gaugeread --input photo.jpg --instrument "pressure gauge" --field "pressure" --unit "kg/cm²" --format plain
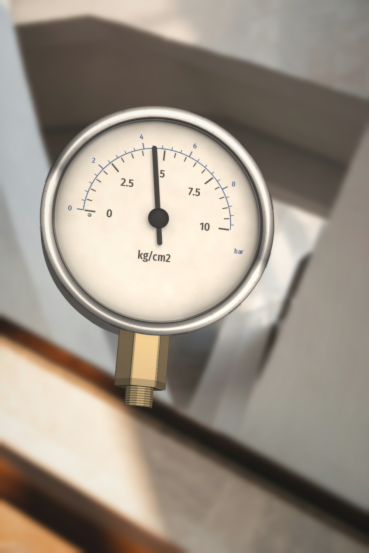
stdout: 4.5 kg/cm²
